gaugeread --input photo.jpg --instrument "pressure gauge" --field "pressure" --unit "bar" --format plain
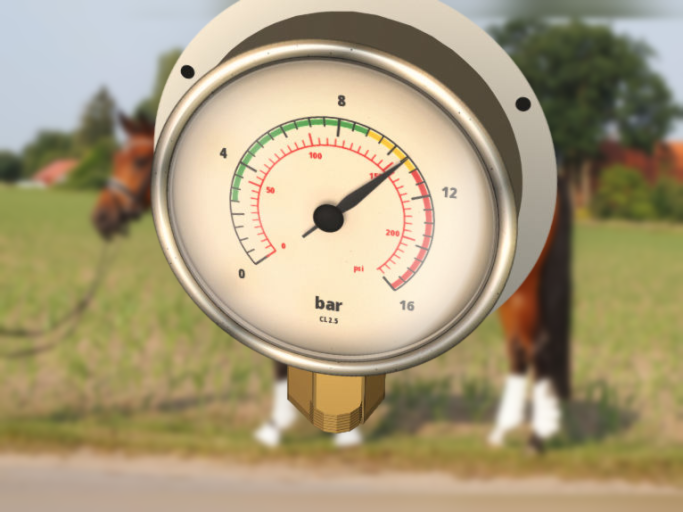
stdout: 10.5 bar
